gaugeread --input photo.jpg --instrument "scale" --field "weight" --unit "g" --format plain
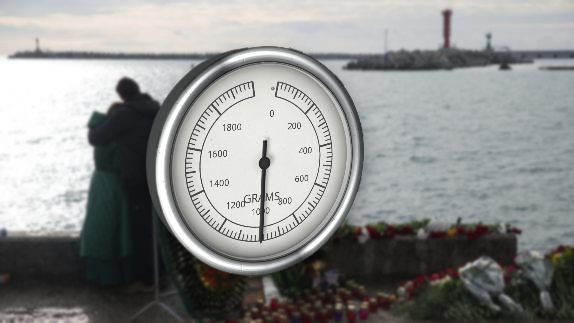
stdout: 1000 g
